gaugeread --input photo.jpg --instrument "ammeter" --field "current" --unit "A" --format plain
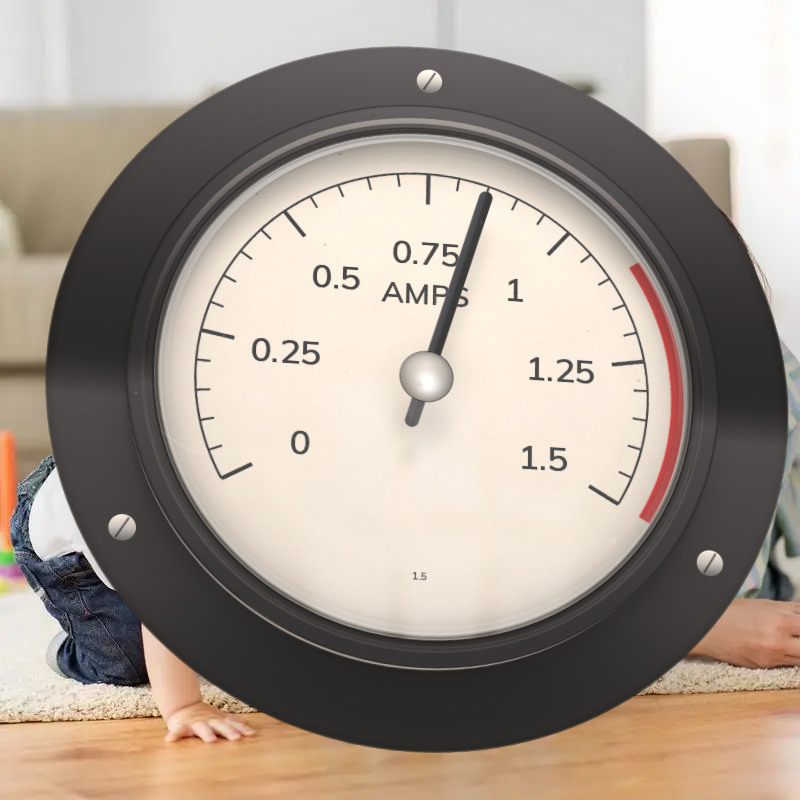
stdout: 0.85 A
